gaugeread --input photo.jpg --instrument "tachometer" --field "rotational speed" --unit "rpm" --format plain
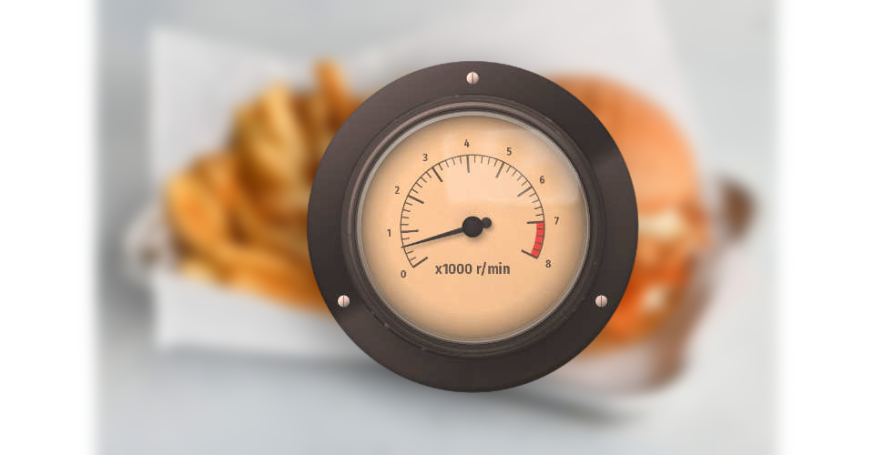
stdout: 600 rpm
